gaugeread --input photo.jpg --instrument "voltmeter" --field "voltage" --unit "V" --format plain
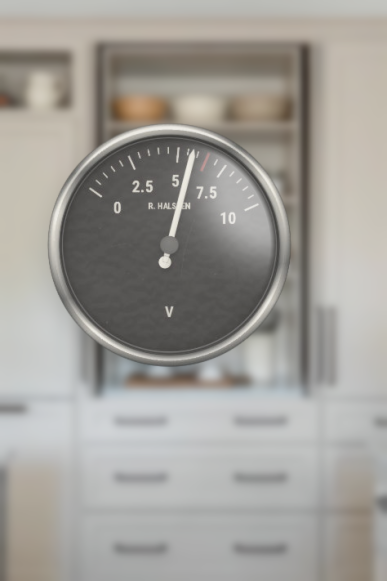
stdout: 5.75 V
